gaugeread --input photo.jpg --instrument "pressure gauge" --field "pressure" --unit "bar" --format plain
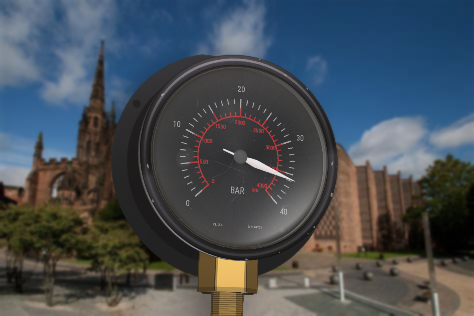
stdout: 36 bar
